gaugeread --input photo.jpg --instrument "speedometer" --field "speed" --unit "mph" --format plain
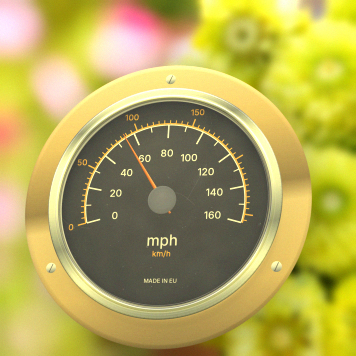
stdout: 55 mph
